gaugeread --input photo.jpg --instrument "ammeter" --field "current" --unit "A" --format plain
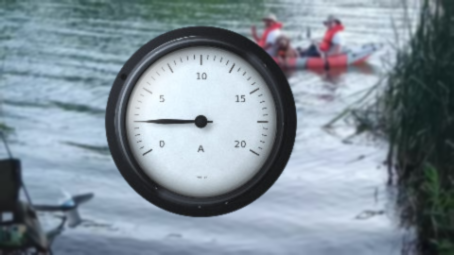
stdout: 2.5 A
